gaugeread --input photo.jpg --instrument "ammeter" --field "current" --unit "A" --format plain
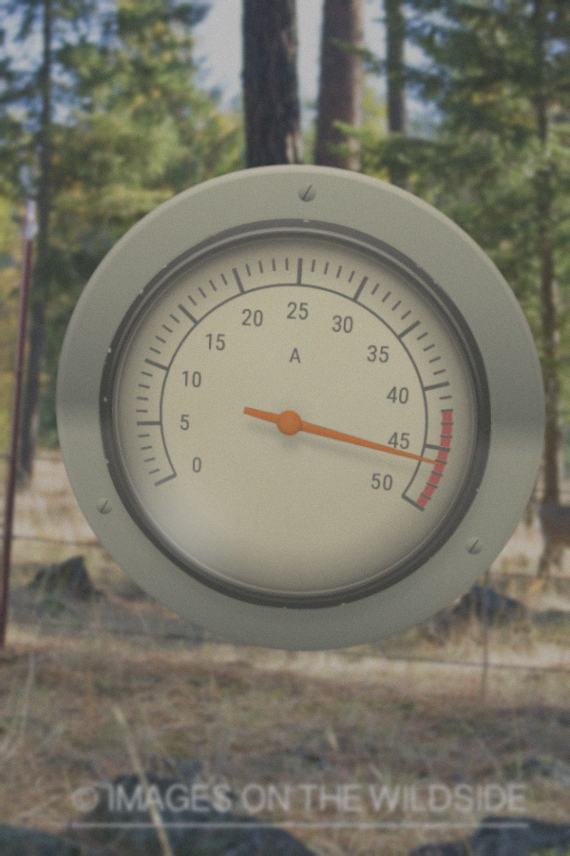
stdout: 46 A
